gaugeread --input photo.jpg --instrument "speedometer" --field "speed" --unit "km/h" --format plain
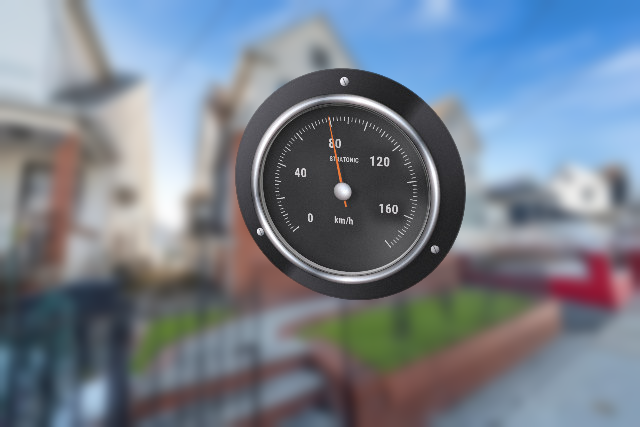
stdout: 80 km/h
